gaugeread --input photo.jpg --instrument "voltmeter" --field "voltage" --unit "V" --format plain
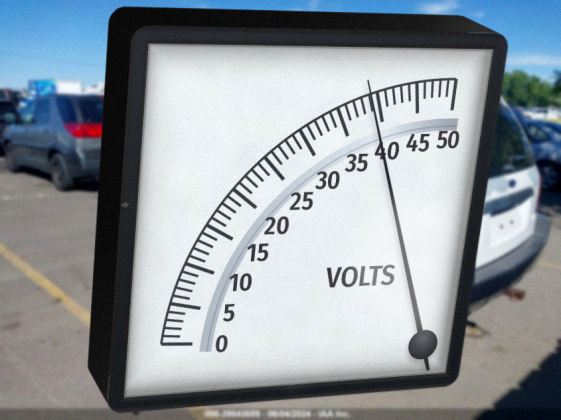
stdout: 39 V
